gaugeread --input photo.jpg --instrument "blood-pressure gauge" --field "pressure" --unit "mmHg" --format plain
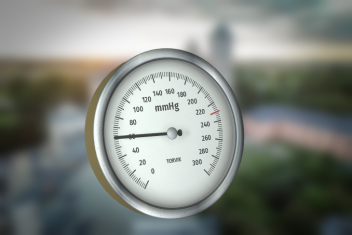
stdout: 60 mmHg
